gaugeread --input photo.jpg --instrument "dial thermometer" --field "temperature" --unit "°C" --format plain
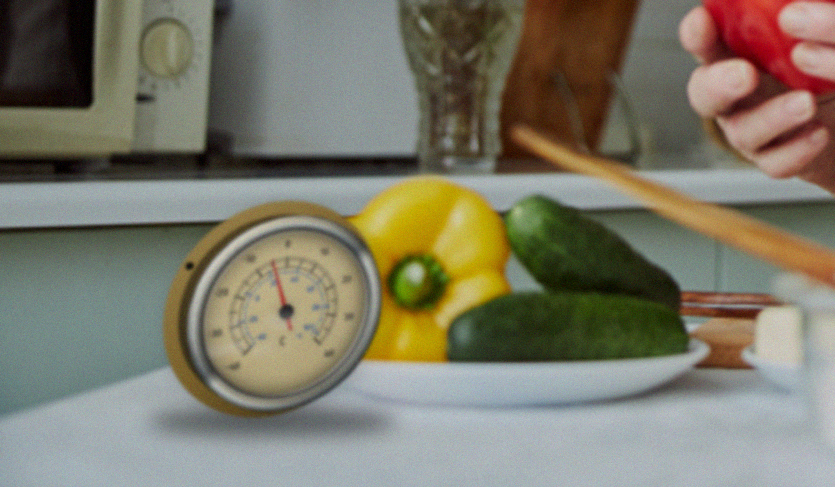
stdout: -5 °C
